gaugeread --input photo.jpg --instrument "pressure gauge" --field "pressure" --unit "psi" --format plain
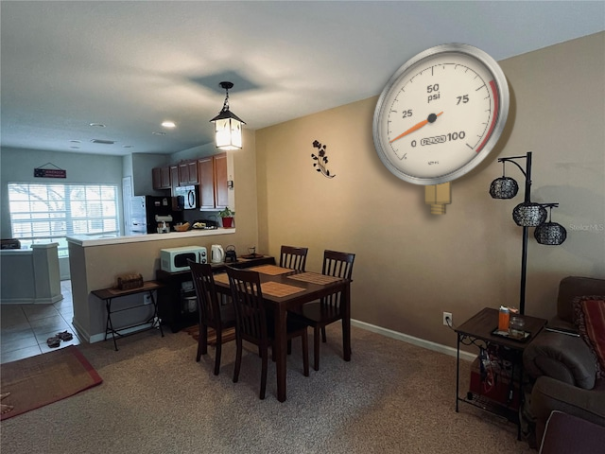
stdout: 10 psi
